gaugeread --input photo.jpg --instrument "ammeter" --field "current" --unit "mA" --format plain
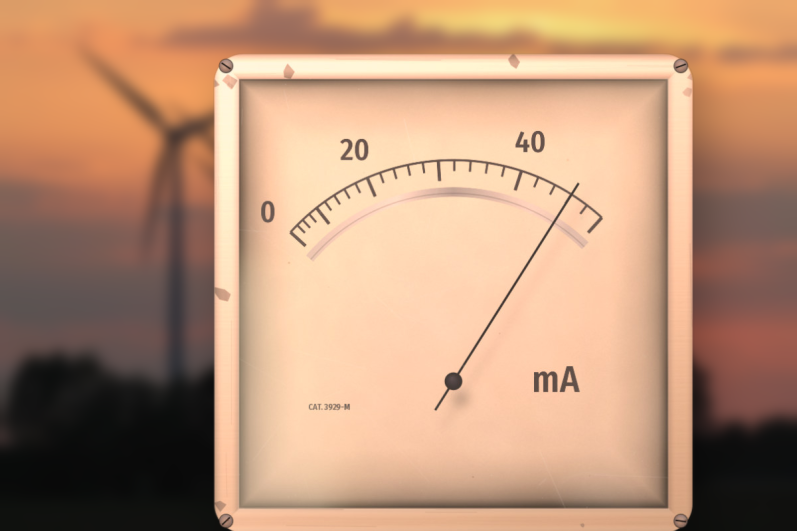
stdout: 46 mA
